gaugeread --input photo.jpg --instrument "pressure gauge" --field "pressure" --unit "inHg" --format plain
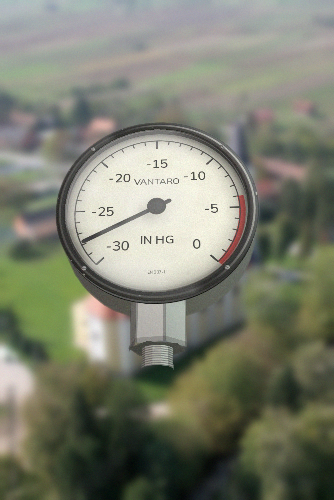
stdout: -28 inHg
